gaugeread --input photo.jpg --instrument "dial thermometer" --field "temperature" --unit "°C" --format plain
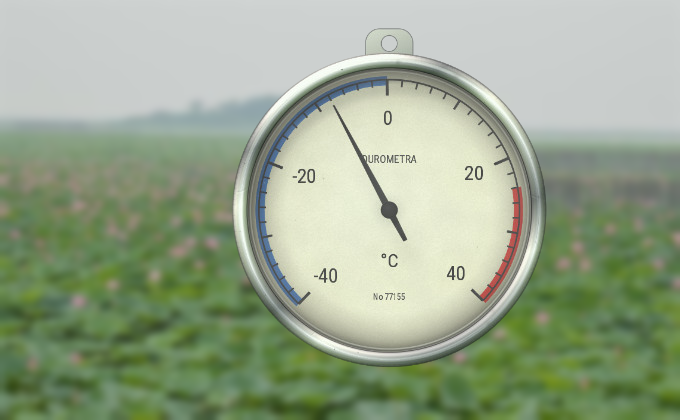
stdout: -8 °C
